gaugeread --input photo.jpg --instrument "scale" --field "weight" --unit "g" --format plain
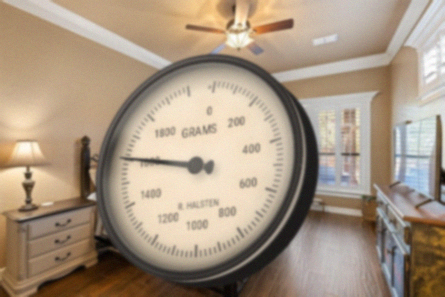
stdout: 1600 g
